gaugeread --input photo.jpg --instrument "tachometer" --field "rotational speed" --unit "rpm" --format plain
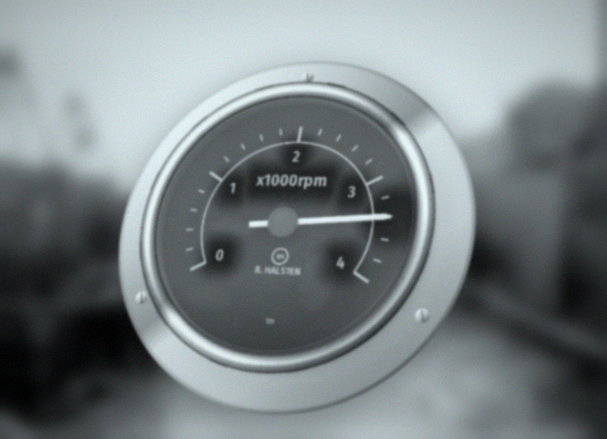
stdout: 3400 rpm
